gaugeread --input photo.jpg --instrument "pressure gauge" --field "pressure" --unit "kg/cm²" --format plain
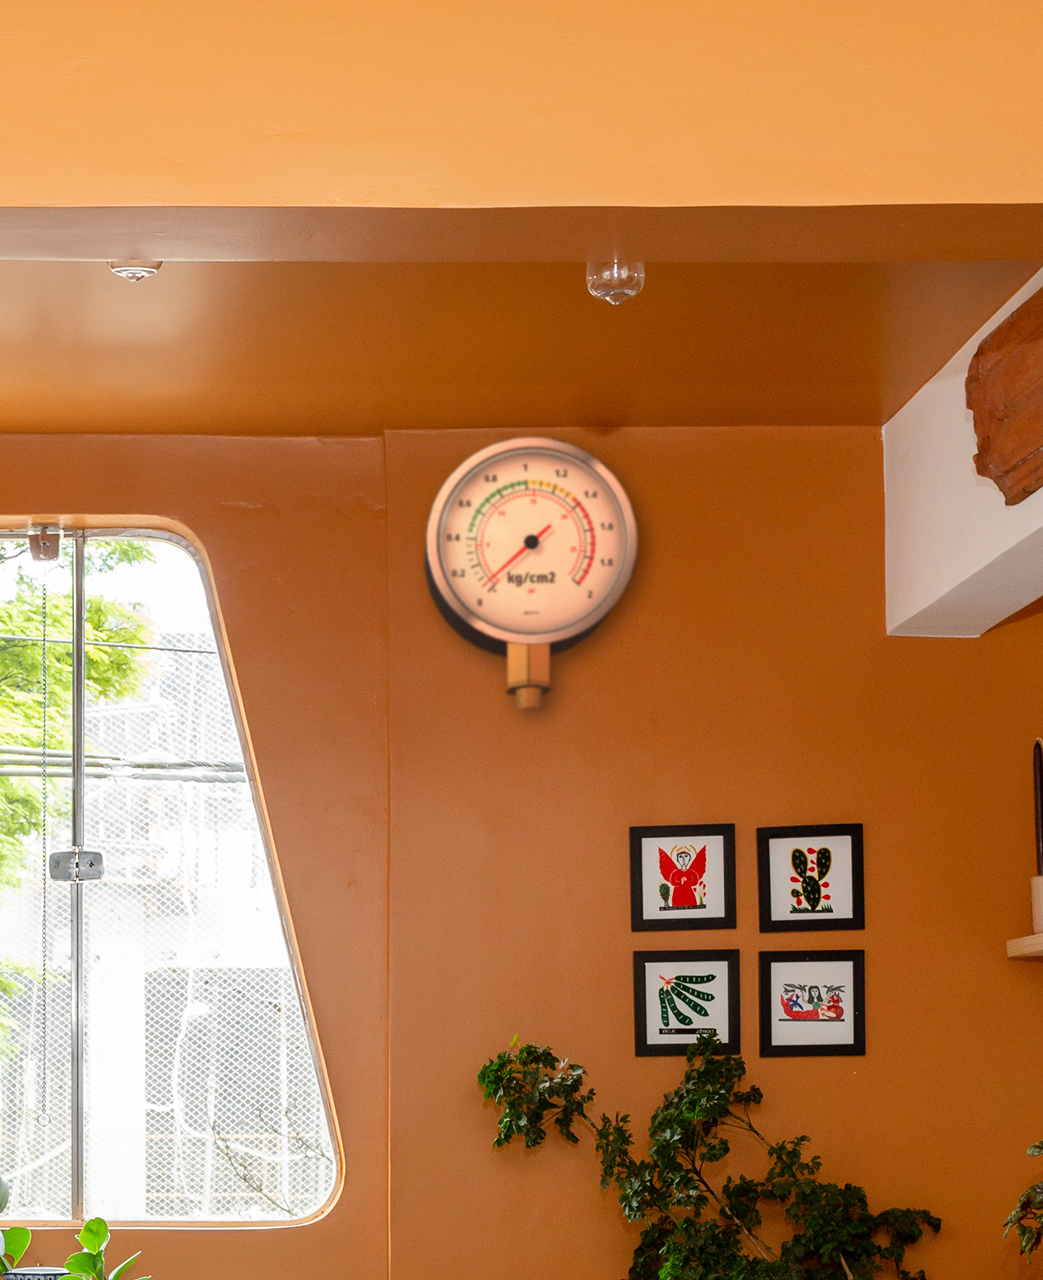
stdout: 0.05 kg/cm²
